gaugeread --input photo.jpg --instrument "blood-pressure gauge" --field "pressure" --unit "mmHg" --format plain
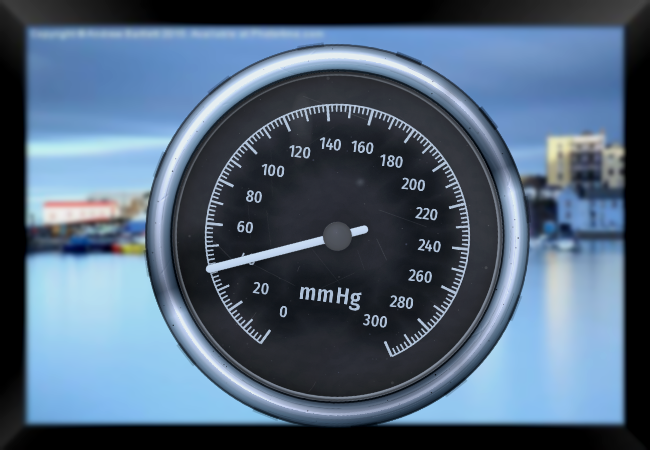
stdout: 40 mmHg
